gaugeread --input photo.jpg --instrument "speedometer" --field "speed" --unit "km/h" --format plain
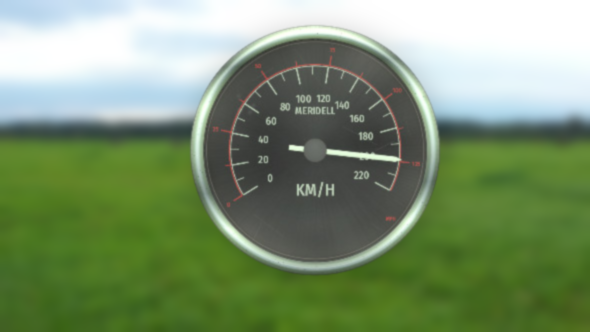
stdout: 200 km/h
